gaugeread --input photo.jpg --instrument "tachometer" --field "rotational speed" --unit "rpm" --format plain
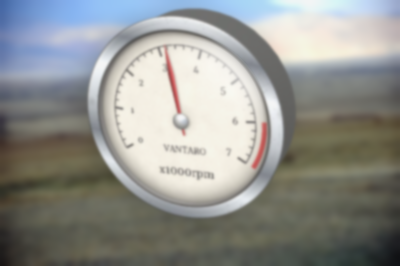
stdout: 3200 rpm
